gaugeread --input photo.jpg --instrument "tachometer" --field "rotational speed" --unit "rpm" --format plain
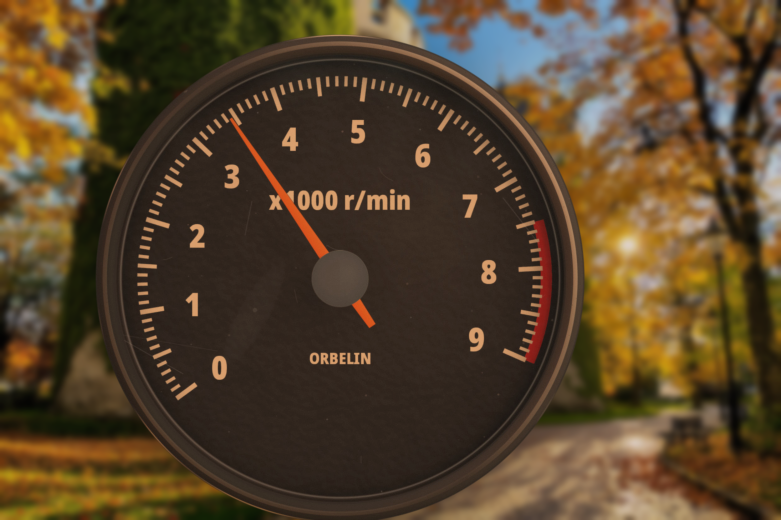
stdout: 3450 rpm
